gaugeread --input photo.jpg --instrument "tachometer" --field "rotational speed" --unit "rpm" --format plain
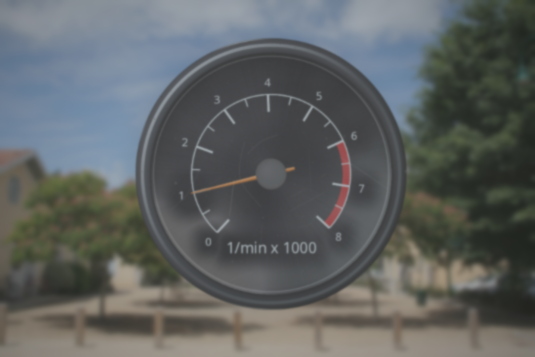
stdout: 1000 rpm
